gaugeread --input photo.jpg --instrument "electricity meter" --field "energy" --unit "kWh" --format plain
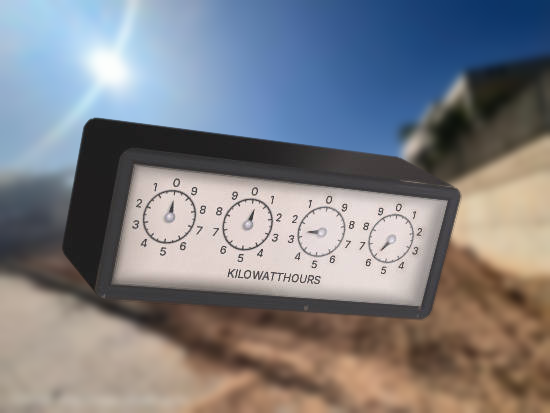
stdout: 26 kWh
